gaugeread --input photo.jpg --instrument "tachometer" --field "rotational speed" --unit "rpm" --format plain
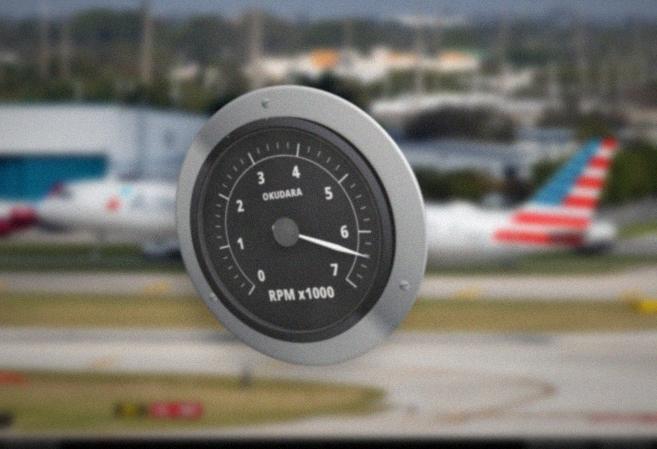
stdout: 6400 rpm
